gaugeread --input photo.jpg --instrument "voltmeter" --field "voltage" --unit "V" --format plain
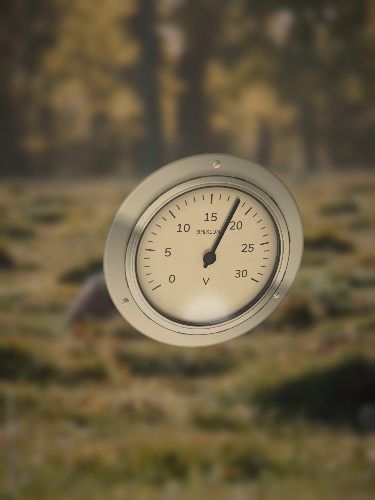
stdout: 18 V
